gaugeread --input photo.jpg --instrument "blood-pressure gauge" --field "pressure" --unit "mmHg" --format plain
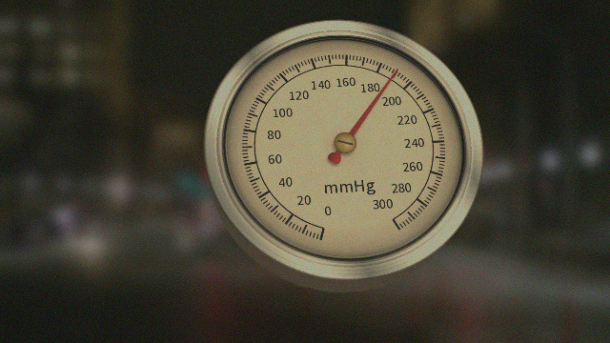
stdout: 190 mmHg
